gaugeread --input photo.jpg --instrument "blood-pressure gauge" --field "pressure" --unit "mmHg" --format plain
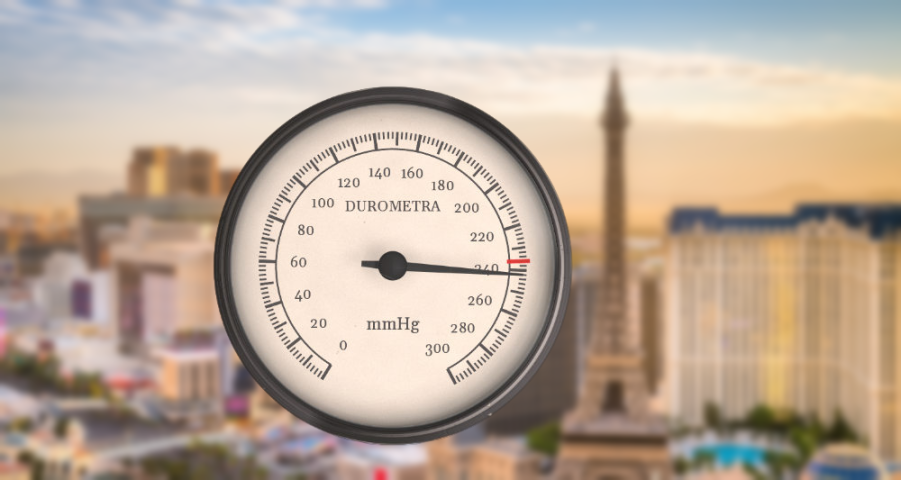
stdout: 242 mmHg
